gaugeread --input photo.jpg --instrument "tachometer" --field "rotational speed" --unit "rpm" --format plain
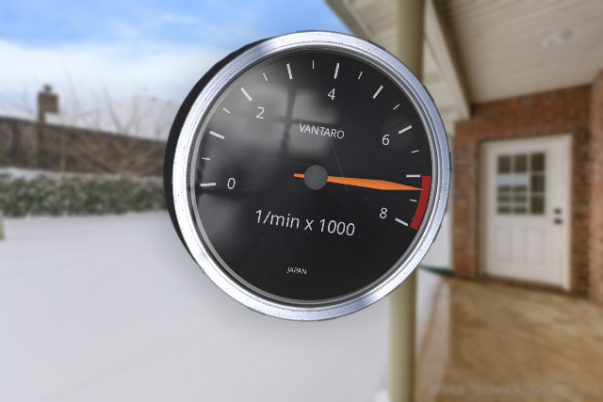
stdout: 7250 rpm
